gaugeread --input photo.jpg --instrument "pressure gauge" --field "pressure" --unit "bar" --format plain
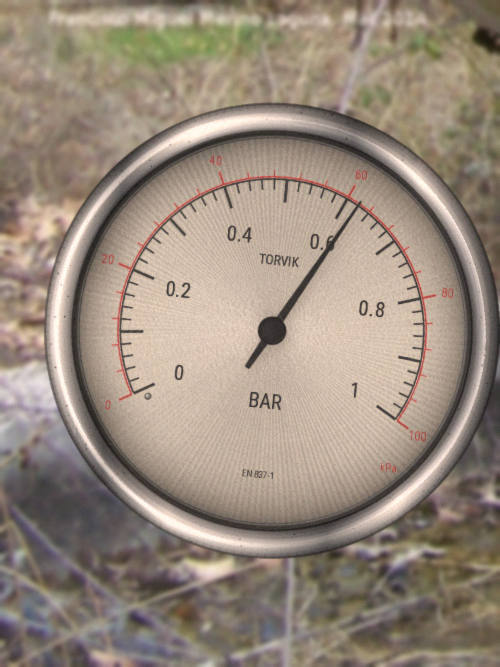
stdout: 0.62 bar
